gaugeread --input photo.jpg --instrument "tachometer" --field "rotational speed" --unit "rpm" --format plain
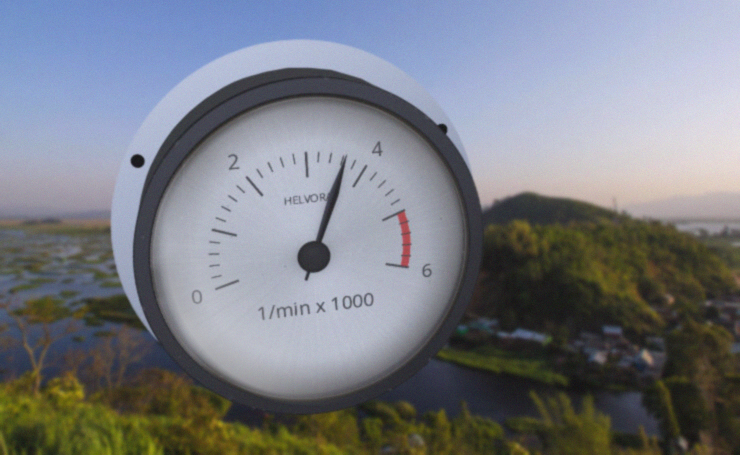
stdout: 3600 rpm
